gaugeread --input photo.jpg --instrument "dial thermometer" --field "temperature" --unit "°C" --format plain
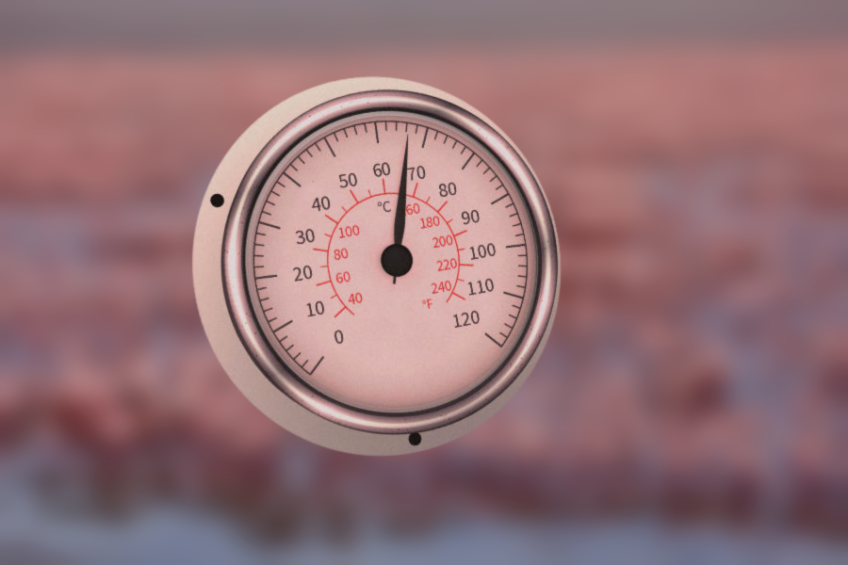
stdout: 66 °C
